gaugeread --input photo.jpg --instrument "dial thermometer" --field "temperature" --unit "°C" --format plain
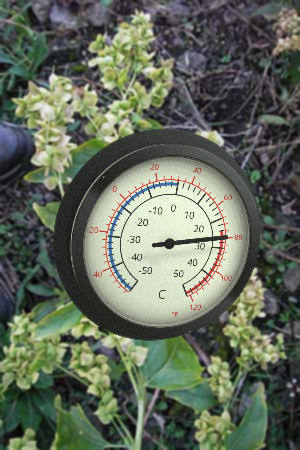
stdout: 26 °C
